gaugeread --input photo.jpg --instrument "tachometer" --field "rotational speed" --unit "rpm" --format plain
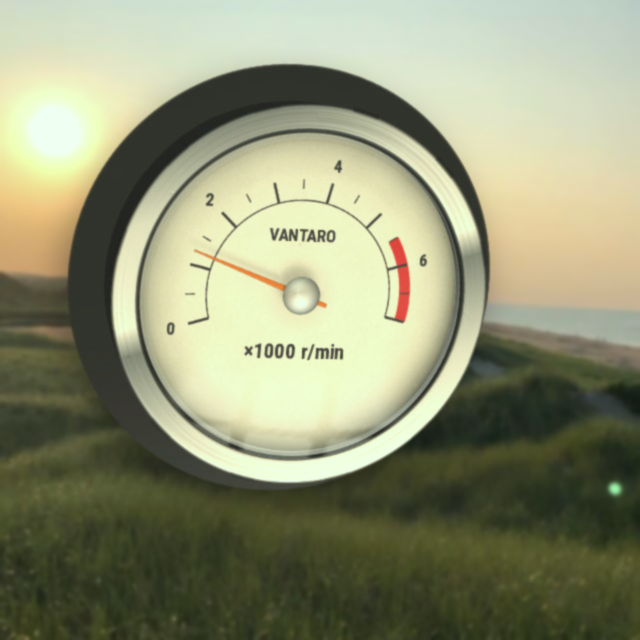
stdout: 1250 rpm
